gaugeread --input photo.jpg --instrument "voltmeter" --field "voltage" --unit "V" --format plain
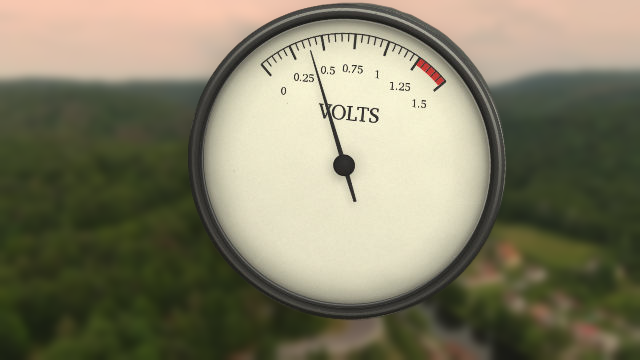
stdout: 0.4 V
